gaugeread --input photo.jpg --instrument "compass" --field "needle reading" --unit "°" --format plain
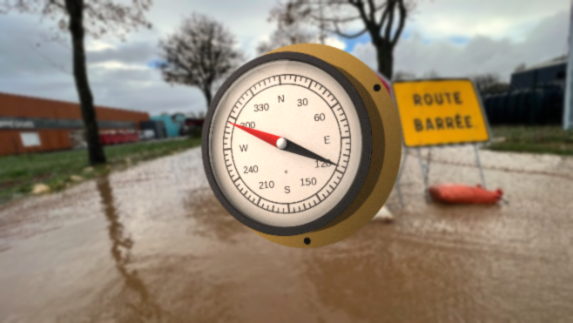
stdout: 295 °
